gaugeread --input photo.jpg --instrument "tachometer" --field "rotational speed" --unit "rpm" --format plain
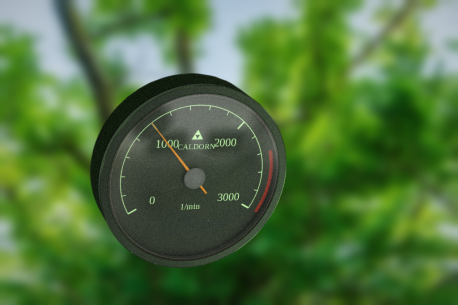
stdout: 1000 rpm
